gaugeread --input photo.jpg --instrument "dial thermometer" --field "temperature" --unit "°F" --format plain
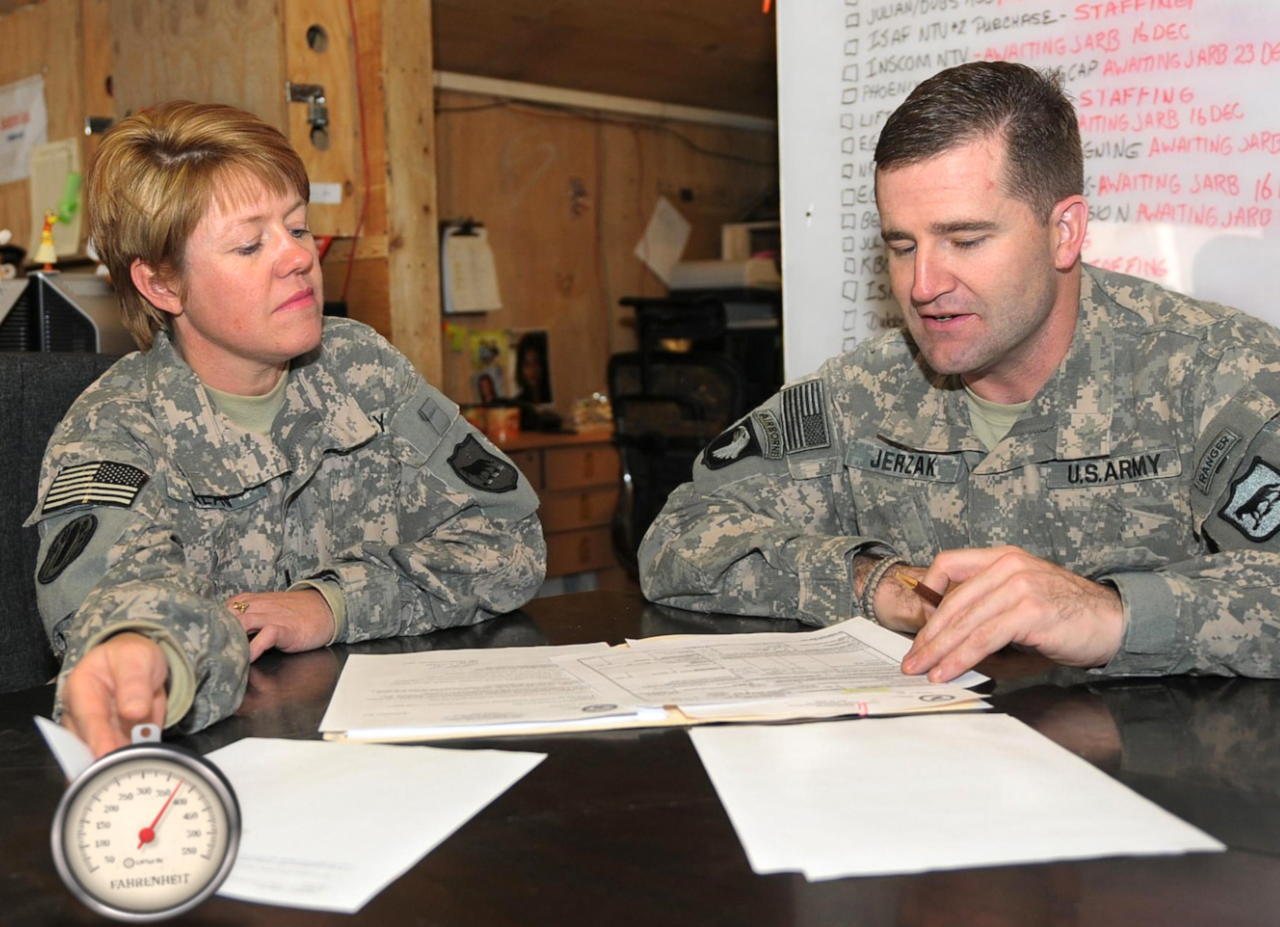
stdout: 375 °F
